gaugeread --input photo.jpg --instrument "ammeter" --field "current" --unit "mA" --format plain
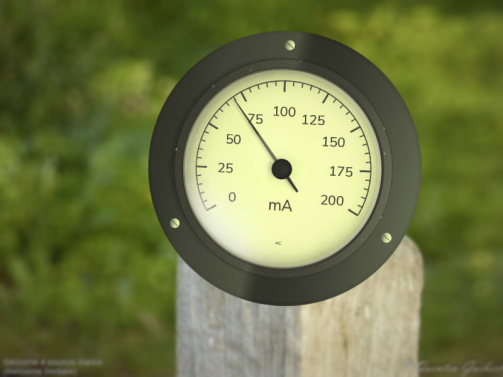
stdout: 70 mA
